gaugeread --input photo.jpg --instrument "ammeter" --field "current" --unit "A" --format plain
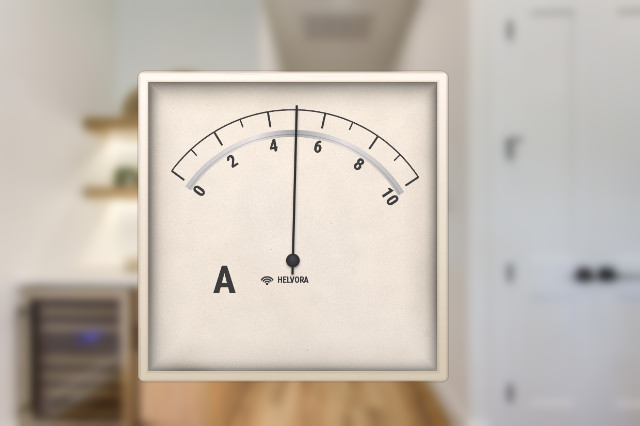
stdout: 5 A
